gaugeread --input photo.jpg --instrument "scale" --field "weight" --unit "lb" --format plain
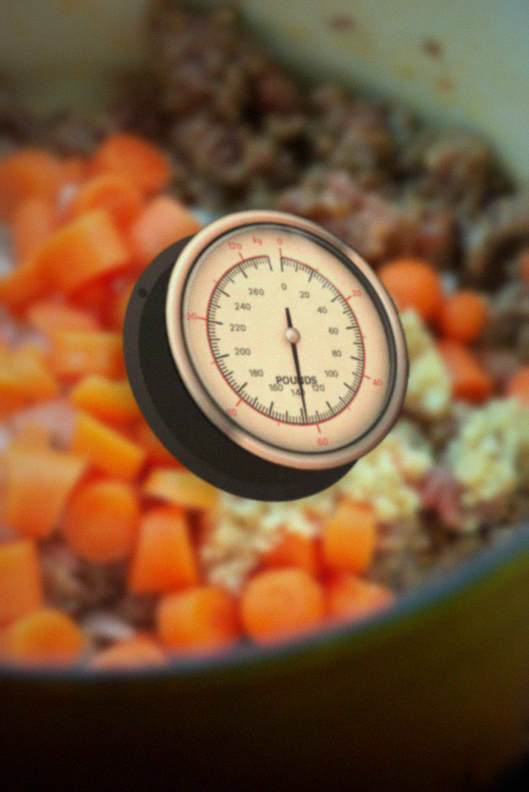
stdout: 140 lb
